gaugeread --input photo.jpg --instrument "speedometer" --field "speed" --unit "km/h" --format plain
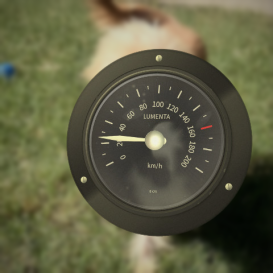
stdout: 25 km/h
